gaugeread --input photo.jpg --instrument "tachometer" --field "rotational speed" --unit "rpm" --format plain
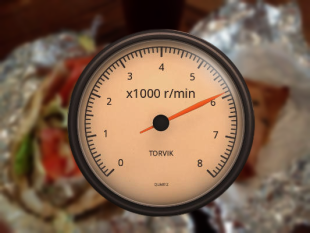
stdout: 5900 rpm
